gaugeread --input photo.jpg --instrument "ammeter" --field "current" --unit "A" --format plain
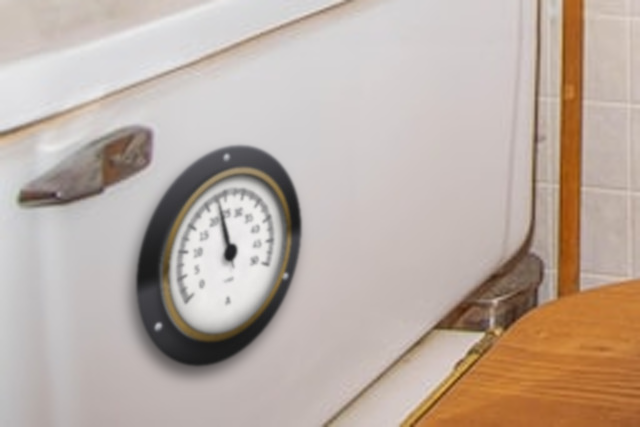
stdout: 22.5 A
